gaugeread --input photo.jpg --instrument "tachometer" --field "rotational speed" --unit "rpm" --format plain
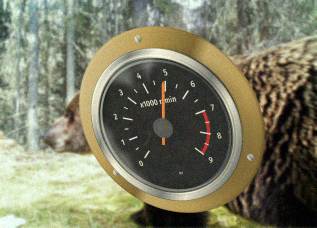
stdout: 5000 rpm
